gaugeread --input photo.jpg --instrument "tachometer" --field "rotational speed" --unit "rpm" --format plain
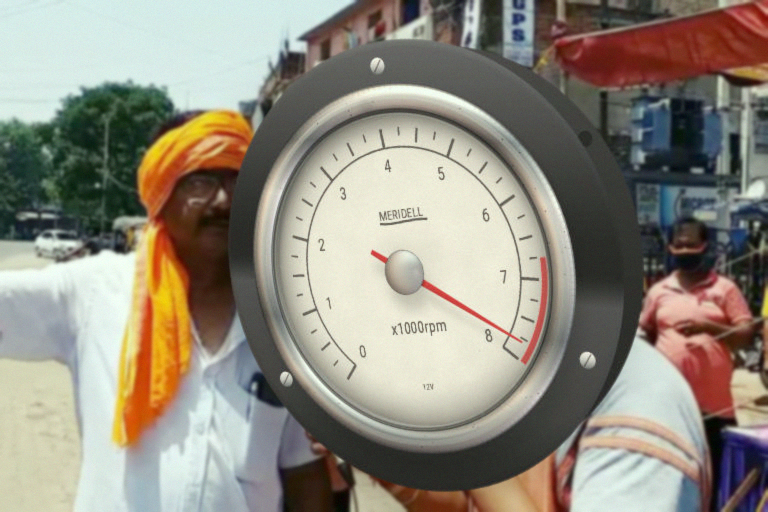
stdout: 7750 rpm
